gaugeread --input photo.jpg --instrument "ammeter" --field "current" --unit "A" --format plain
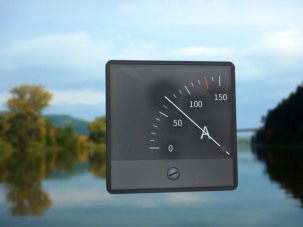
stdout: 70 A
